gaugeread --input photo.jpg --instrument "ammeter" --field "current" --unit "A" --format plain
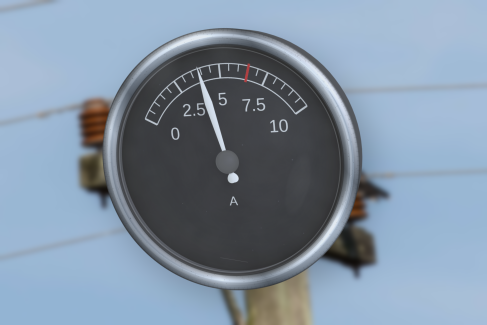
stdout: 4 A
